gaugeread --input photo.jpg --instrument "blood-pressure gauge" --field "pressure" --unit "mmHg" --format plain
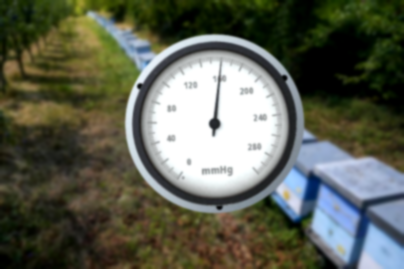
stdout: 160 mmHg
